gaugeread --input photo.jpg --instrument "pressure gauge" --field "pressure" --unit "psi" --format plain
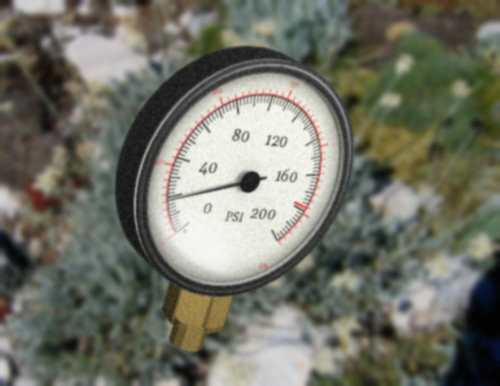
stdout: 20 psi
